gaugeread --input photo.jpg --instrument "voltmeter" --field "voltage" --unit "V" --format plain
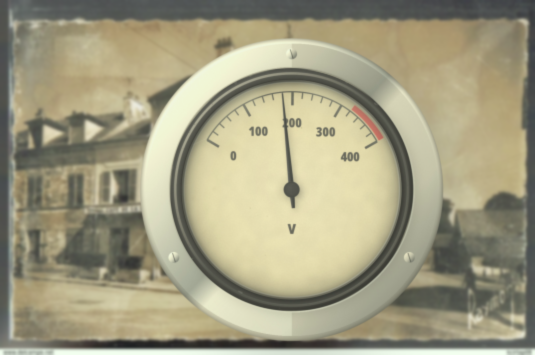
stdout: 180 V
